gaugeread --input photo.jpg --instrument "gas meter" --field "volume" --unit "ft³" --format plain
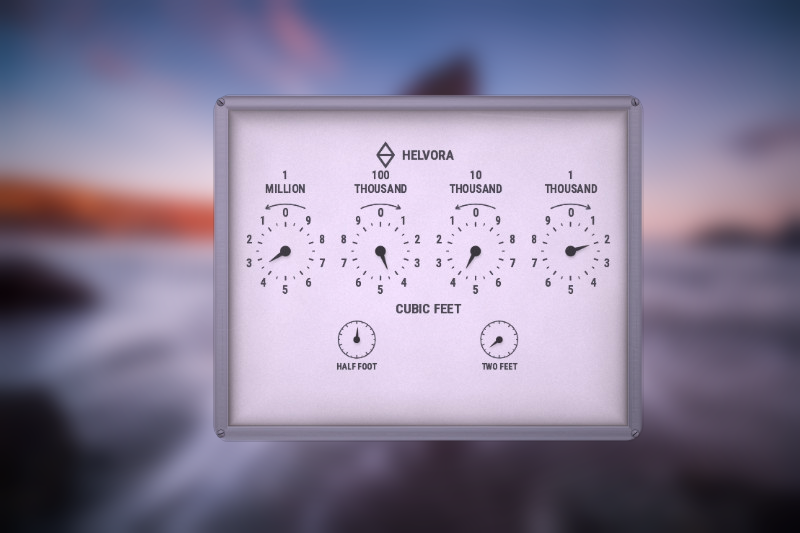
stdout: 344200 ft³
